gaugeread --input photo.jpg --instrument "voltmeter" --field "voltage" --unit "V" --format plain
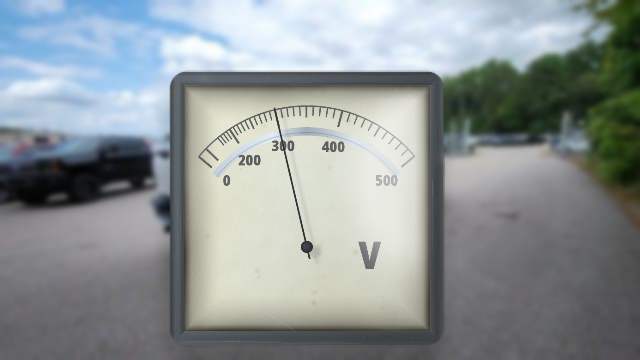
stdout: 300 V
